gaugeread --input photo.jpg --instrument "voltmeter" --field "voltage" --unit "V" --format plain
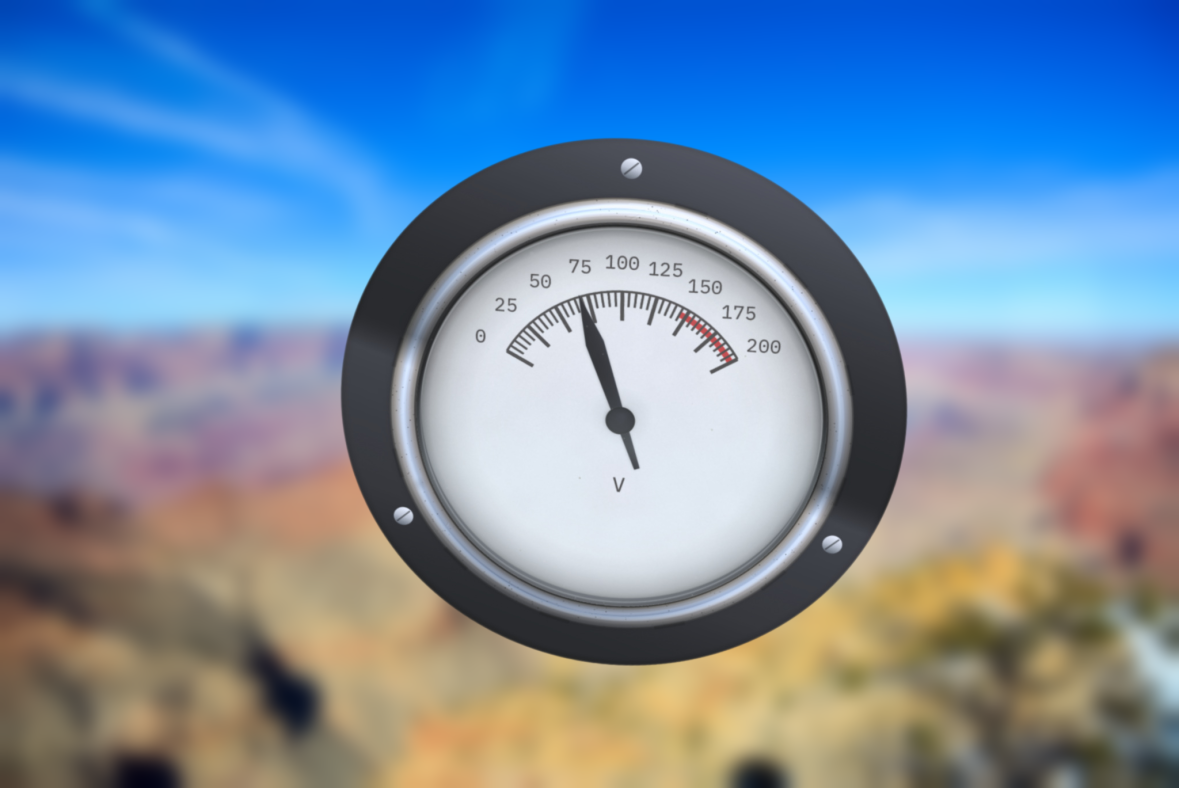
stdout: 70 V
